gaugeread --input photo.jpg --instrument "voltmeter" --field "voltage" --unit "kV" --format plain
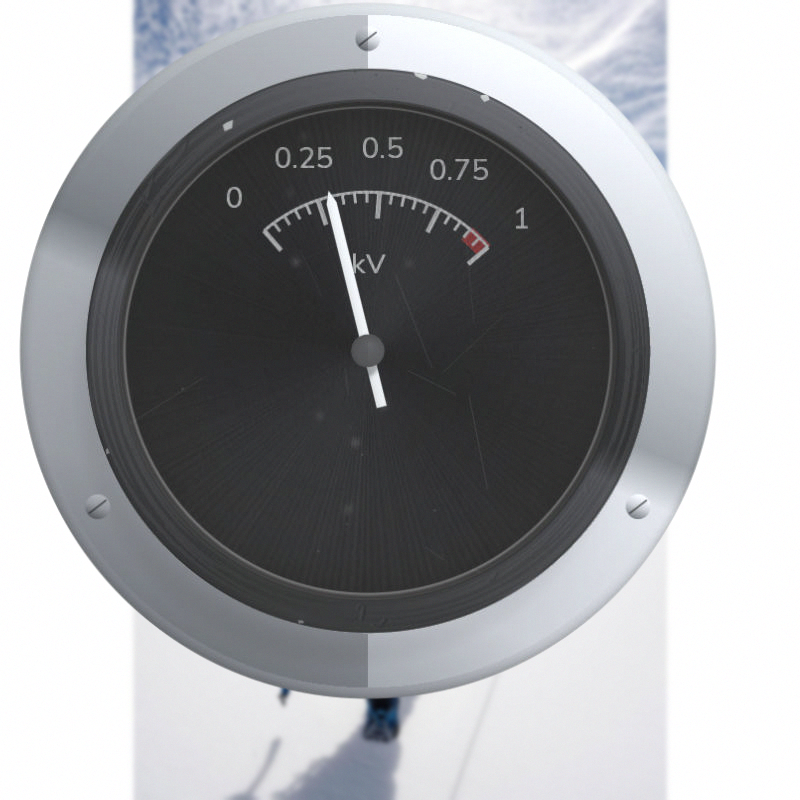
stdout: 0.3 kV
